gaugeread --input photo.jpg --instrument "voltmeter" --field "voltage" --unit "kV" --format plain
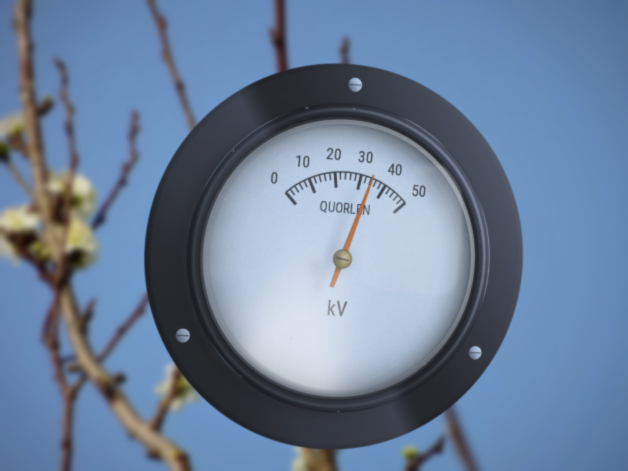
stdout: 34 kV
